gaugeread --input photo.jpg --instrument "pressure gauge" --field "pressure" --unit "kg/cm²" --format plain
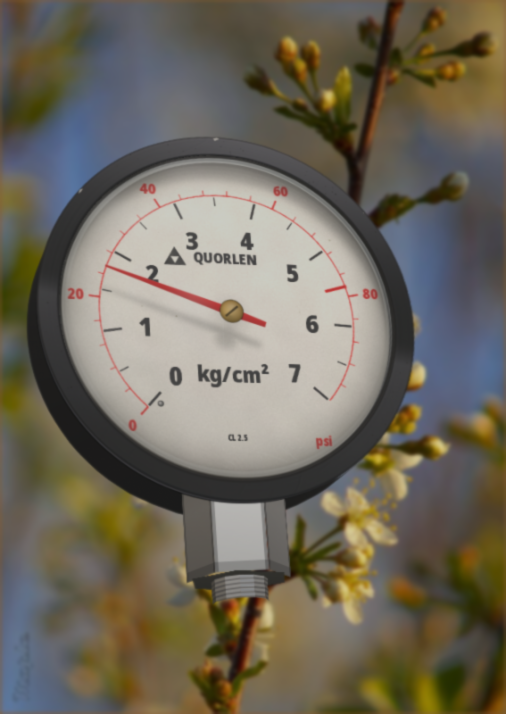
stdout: 1.75 kg/cm²
